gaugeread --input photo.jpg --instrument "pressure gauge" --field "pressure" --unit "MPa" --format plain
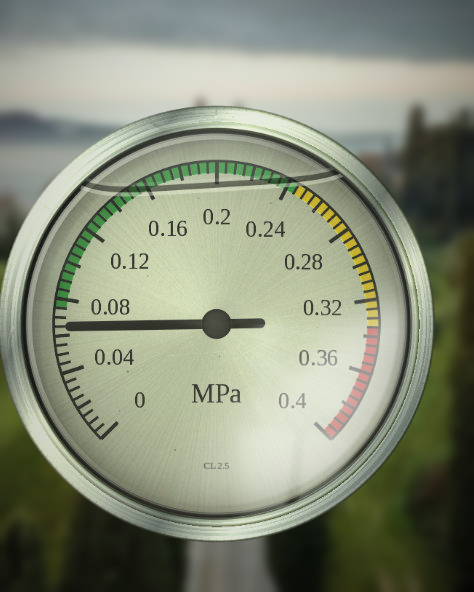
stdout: 0.065 MPa
